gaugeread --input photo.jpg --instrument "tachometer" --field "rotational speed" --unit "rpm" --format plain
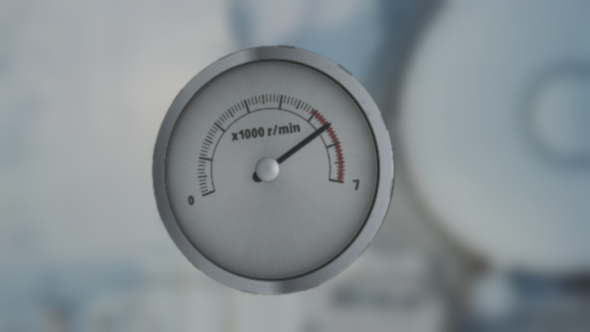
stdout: 5500 rpm
